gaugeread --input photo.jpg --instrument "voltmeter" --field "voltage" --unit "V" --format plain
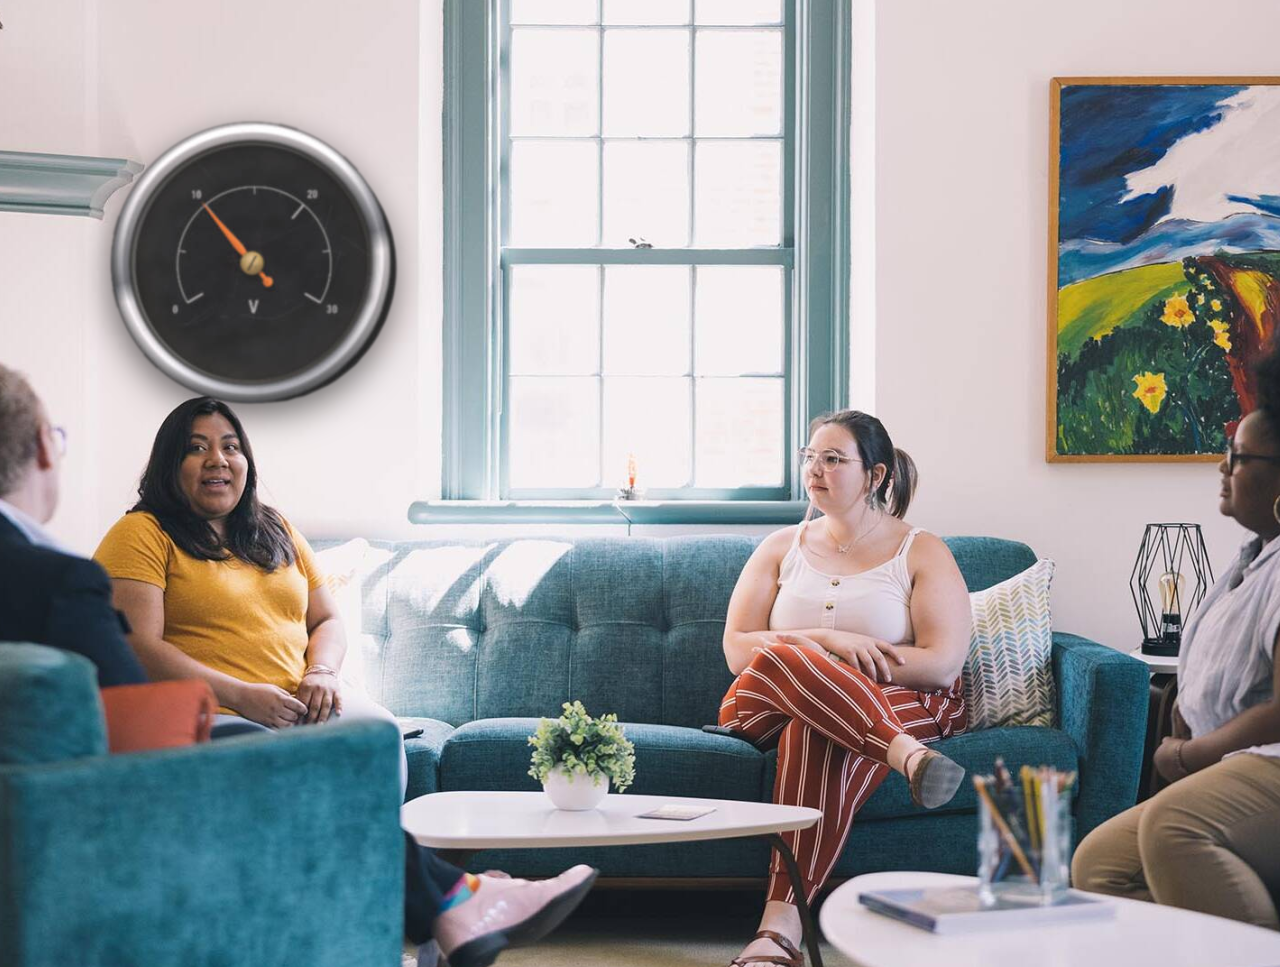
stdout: 10 V
